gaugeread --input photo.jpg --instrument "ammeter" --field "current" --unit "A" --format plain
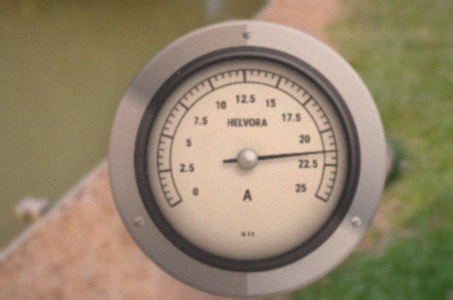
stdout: 21.5 A
